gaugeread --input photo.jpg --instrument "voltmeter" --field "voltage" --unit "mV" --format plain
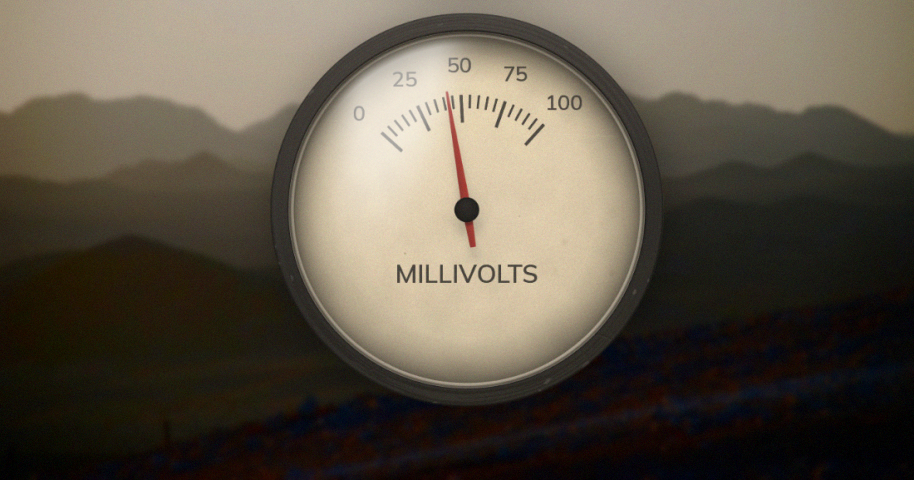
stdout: 42.5 mV
